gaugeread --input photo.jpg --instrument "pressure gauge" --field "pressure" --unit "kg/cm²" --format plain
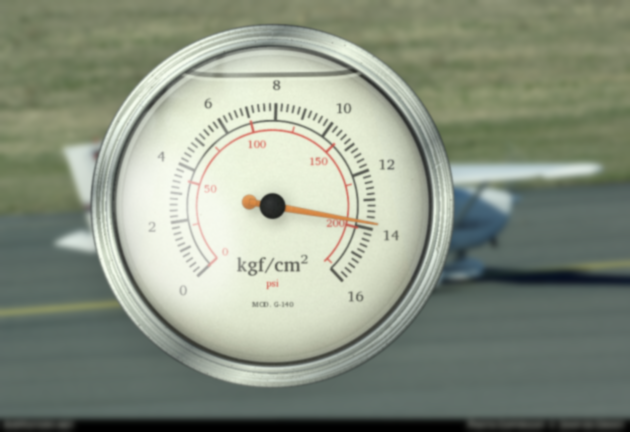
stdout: 13.8 kg/cm²
